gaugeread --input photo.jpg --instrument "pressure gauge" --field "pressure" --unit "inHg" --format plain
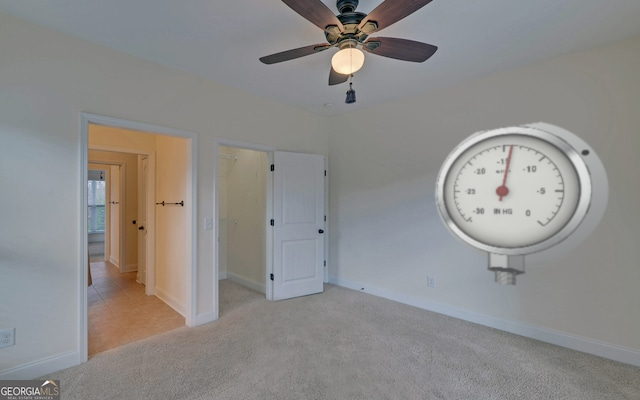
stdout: -14 inHg
